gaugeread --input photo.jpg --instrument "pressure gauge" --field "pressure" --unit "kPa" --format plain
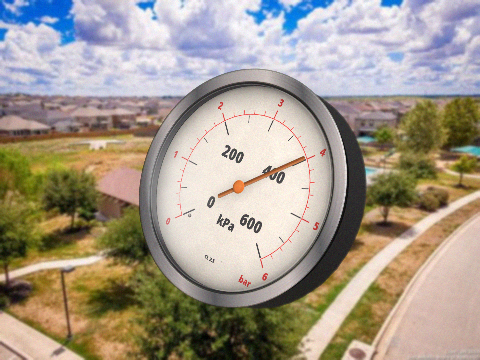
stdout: 400 kPa
